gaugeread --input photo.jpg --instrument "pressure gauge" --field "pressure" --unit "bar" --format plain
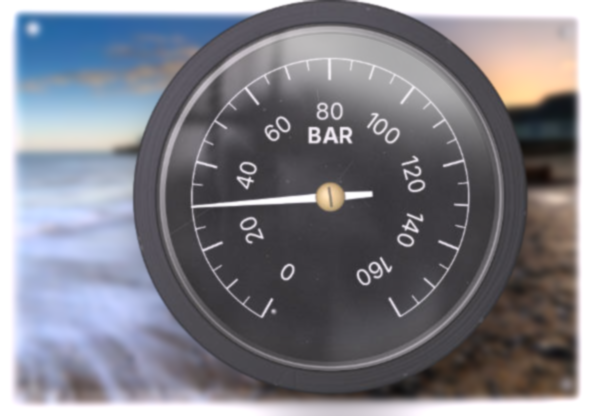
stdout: 30 bar
